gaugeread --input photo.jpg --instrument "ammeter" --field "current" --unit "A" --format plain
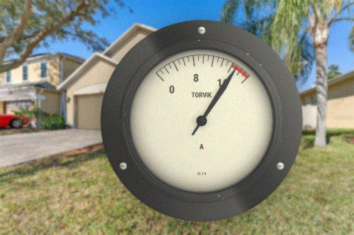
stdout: 17 A
